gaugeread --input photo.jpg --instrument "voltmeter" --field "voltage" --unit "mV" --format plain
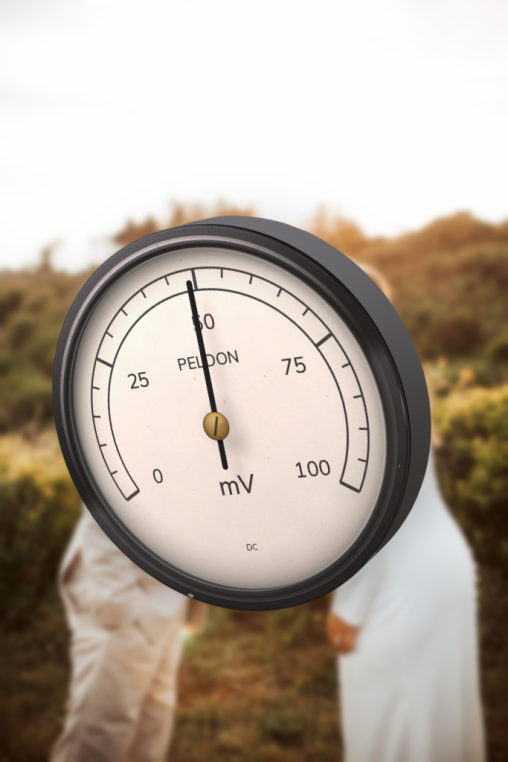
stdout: 50 mV
